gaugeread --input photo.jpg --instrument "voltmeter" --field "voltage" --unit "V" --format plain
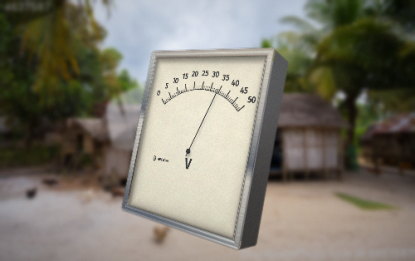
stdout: 35 V
